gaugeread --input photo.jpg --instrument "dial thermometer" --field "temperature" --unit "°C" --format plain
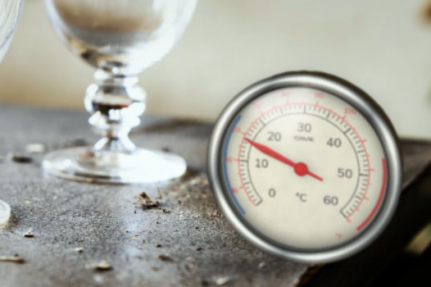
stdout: 15 °C
